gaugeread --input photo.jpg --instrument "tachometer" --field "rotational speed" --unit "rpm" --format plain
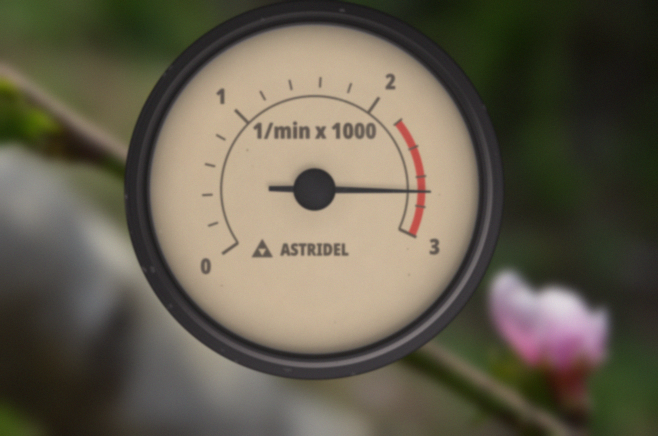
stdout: 2700 rpm
